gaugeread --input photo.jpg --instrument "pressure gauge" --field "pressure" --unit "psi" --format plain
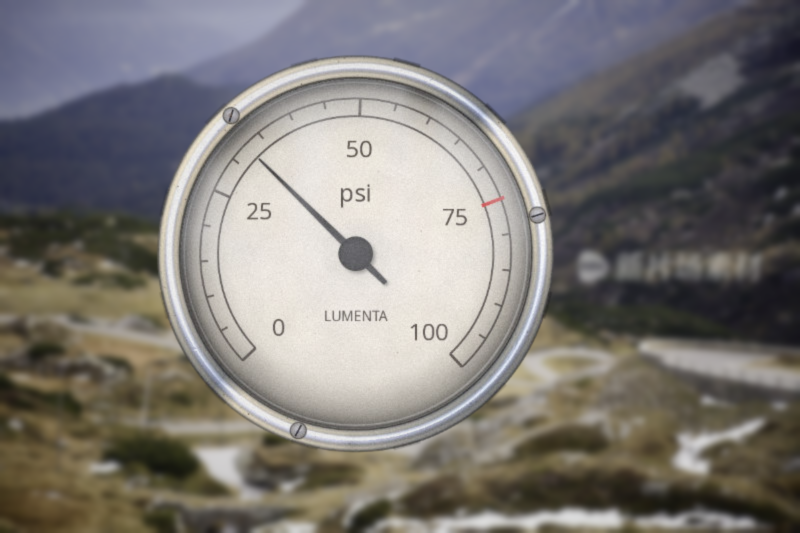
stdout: 32.5 psi
